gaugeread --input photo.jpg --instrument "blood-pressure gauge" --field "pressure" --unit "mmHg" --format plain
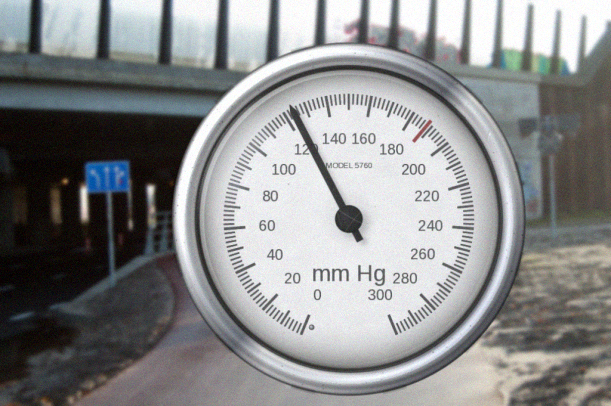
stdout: 124 mmHg
